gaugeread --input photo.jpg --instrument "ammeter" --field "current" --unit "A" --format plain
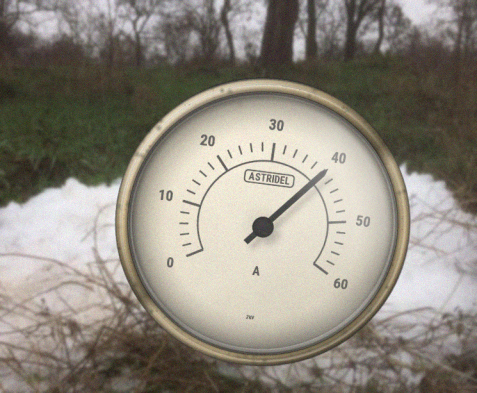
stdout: 40 A
